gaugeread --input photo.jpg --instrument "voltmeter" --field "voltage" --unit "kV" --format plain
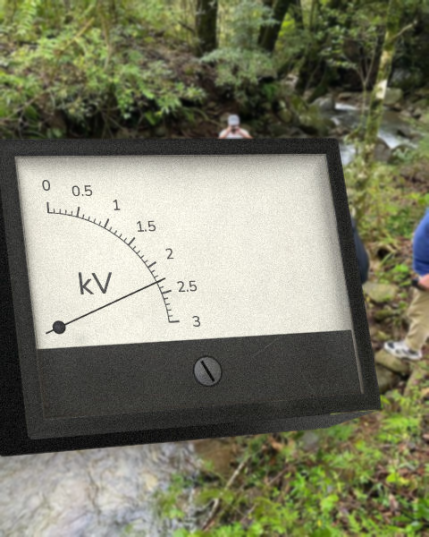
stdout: 2.3 kV
